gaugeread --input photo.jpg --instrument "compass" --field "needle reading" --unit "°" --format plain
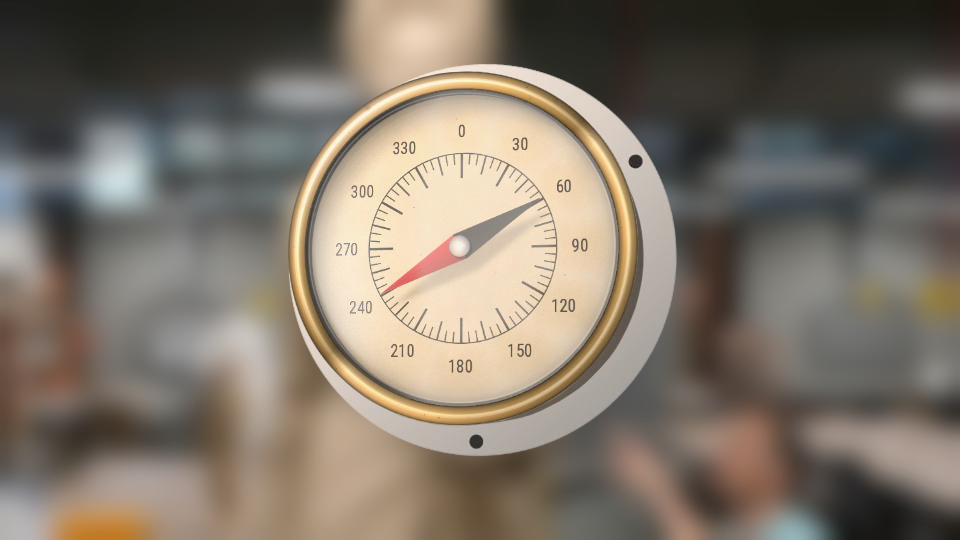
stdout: 240 °
